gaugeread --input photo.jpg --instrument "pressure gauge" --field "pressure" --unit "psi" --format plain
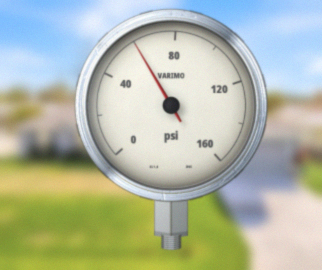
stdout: 60 psi
